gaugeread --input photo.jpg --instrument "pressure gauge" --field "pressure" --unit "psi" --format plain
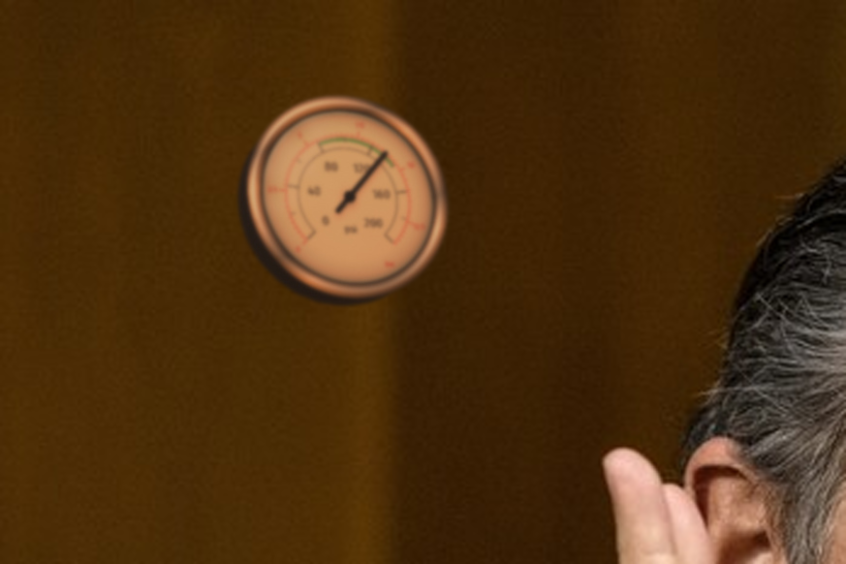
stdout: 130 psi
